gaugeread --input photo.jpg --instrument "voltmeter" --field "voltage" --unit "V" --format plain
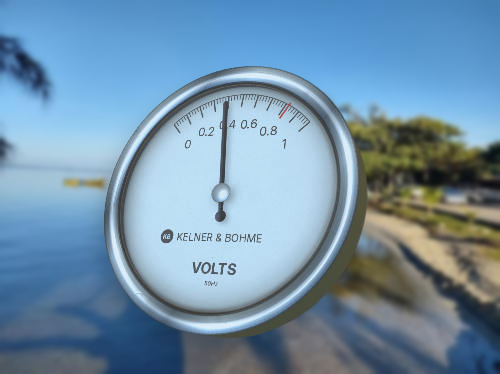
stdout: 0.4 V
